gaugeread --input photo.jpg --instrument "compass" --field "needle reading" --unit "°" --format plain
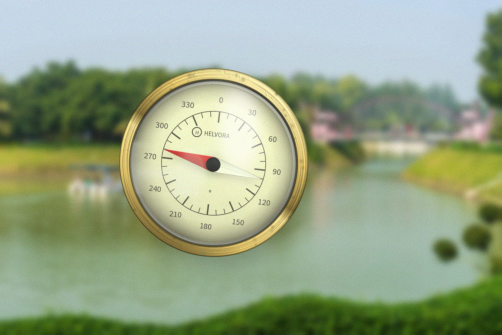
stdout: 280 °
